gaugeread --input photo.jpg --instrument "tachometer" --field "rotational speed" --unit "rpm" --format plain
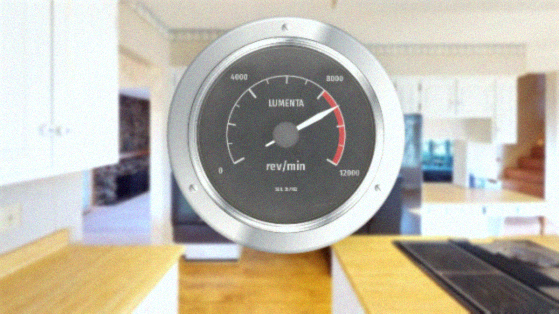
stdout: 9000 rpm
